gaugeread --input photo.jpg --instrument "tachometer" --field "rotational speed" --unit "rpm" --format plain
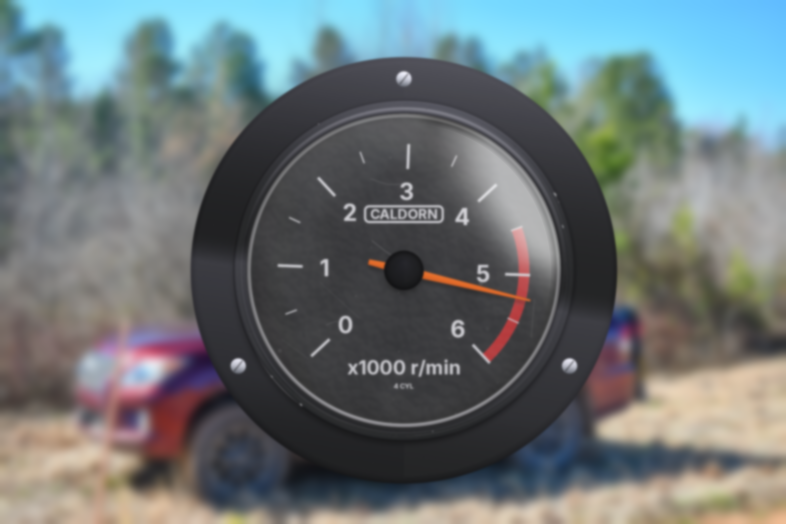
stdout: 5250 rpm
